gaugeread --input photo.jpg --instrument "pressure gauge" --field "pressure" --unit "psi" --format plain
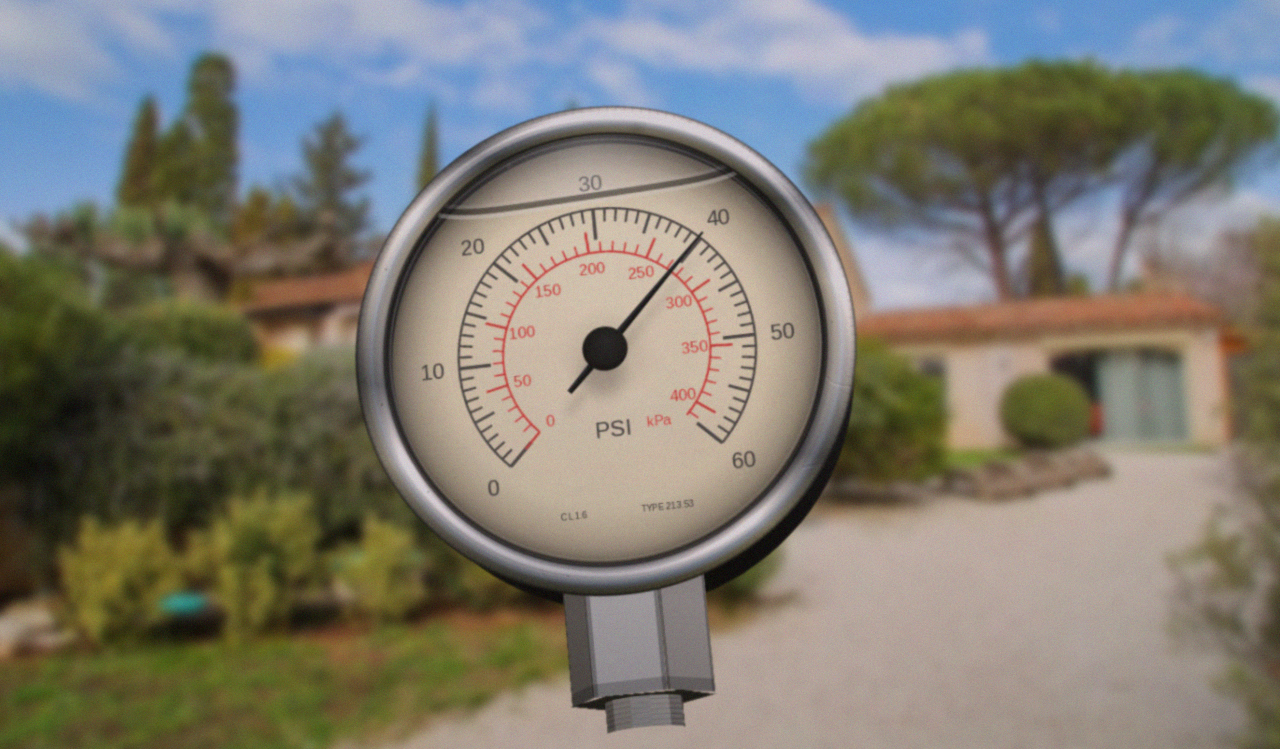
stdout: 40 psi
